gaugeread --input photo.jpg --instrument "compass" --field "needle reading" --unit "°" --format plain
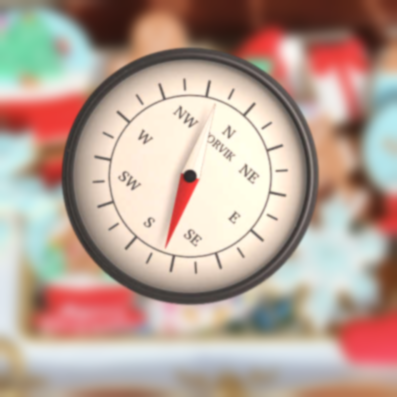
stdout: 157.5 °
